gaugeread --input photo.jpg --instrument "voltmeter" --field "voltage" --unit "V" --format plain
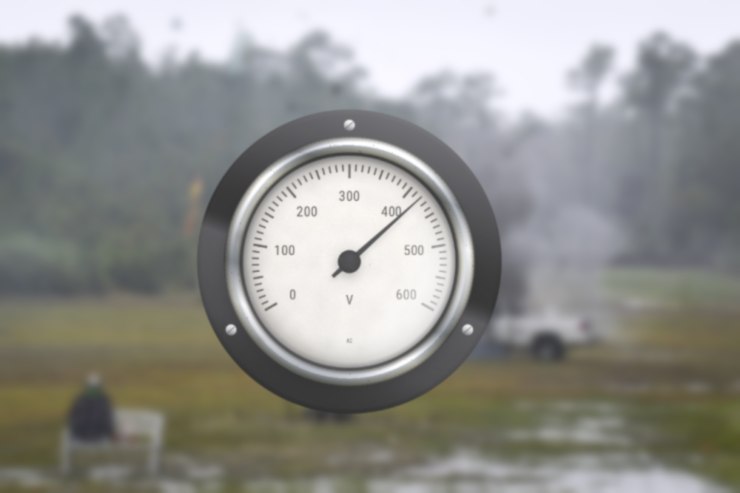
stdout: 420 V
